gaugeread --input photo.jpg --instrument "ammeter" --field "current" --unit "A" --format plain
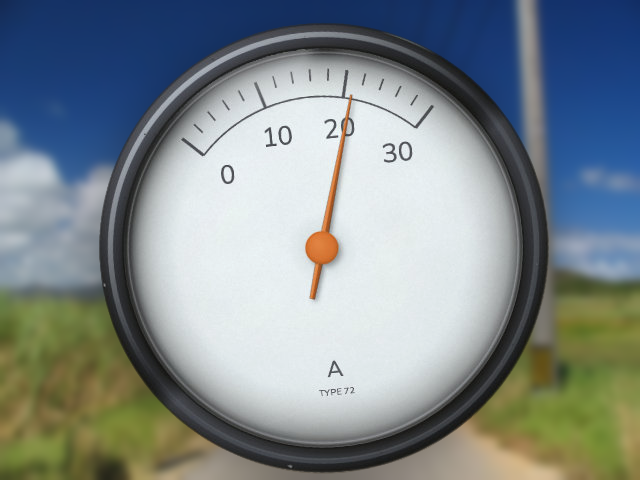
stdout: 21 A
